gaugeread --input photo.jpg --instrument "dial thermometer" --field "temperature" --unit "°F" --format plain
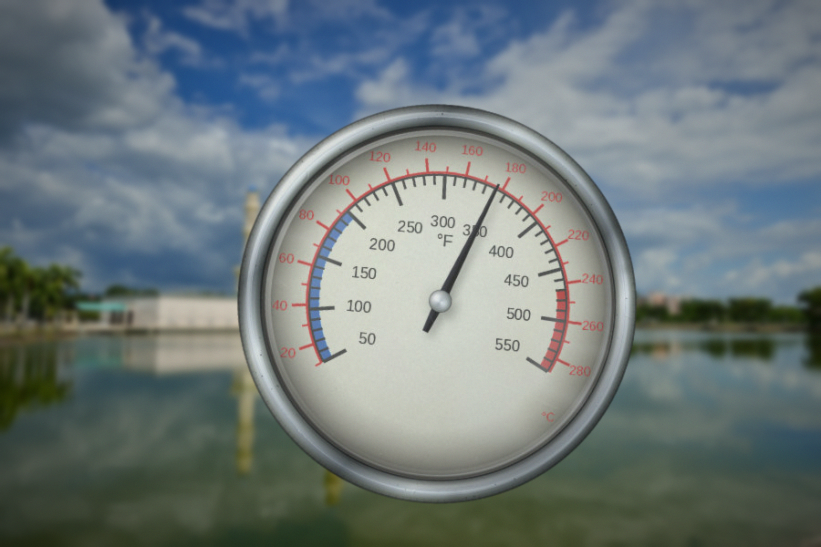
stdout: 350 °F
